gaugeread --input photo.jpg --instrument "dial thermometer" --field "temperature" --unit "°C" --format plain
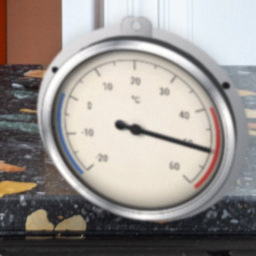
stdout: 50 °C
